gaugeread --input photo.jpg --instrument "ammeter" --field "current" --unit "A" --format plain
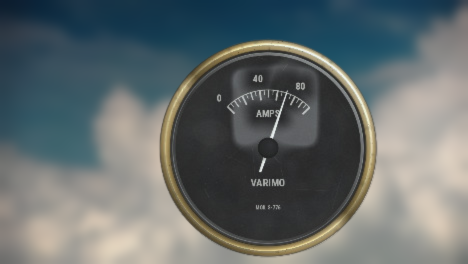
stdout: 70 A
